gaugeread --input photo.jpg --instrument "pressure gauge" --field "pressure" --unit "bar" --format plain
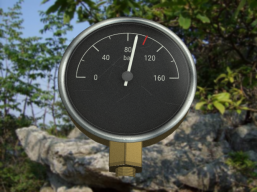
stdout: 90 bar
